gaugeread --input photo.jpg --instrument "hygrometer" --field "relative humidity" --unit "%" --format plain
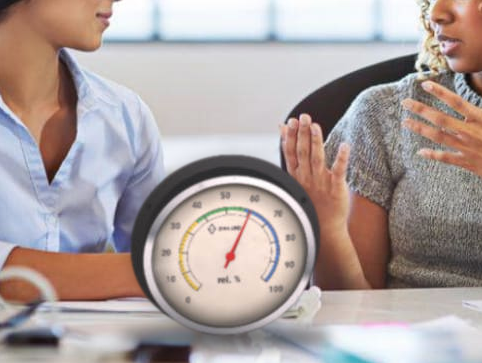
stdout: 60 %
